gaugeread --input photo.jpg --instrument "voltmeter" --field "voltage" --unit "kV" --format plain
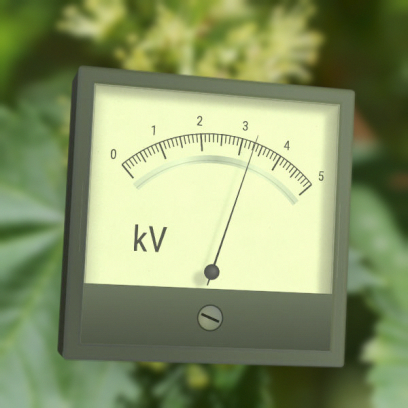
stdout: 3.3 kV
